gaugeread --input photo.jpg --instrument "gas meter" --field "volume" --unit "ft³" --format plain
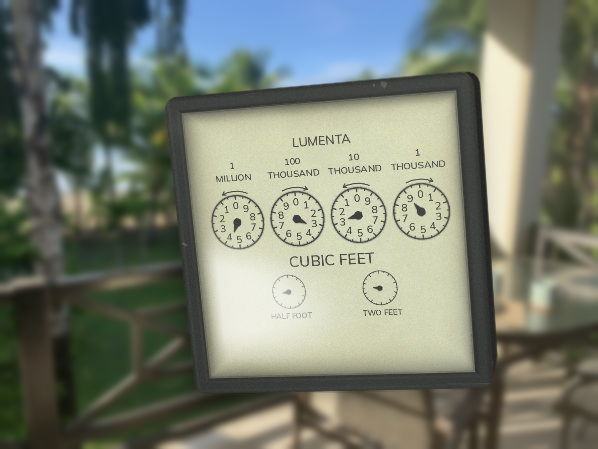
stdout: 432900 ft³
